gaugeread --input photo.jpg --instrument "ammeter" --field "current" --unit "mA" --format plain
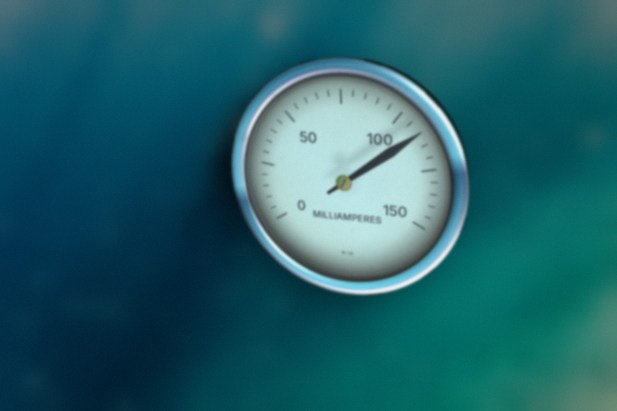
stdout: 110 mA
